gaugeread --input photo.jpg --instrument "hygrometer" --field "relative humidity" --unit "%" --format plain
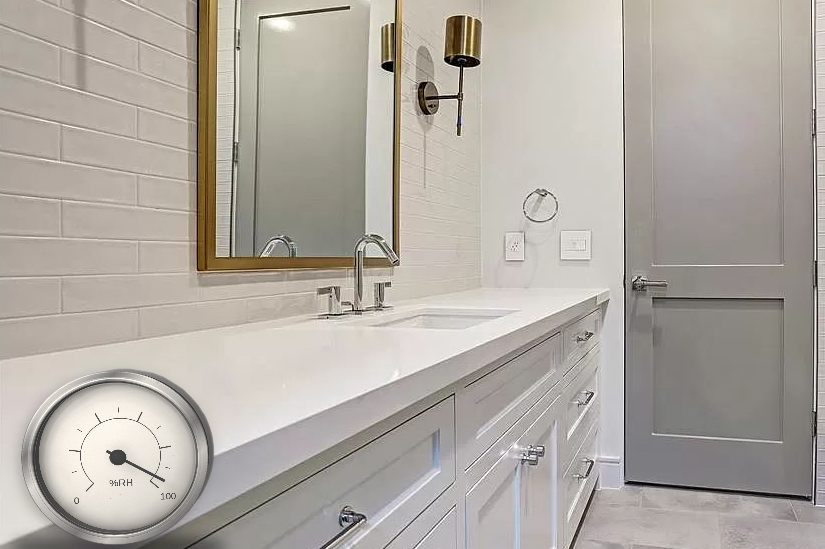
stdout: 95 %
